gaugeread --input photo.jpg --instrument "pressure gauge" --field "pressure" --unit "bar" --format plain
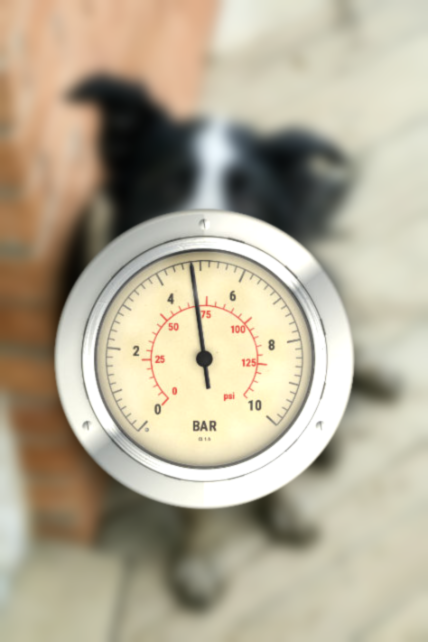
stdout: 4.8 bar
